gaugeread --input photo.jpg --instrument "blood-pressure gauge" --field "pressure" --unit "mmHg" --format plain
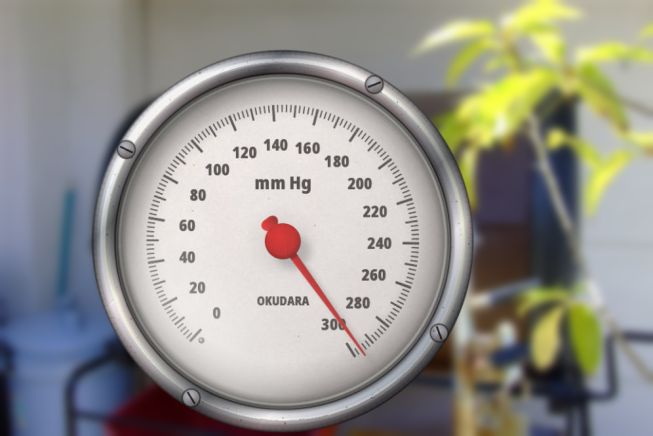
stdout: 296 mmHg
